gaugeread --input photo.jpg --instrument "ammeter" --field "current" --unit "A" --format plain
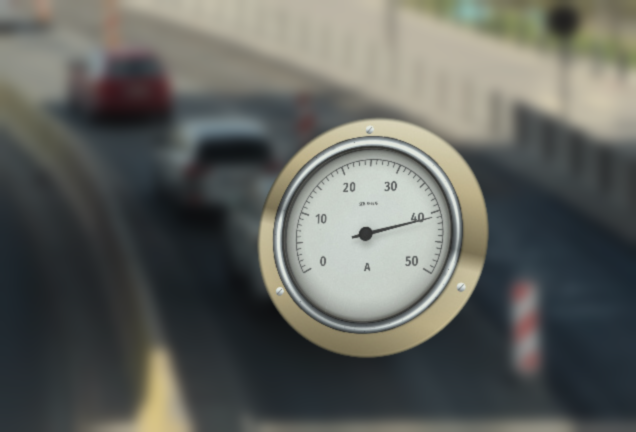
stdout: 41 A
